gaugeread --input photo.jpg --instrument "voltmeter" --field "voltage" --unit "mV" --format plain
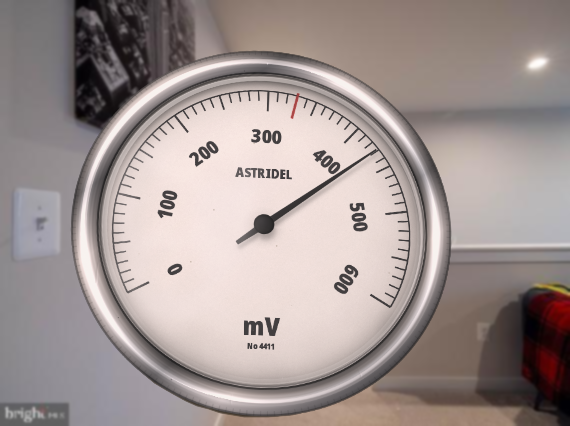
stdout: 430 mV
